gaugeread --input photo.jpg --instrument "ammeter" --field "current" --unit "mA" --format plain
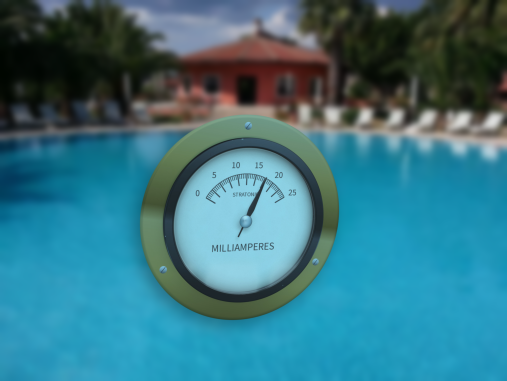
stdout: 17.5 mA
